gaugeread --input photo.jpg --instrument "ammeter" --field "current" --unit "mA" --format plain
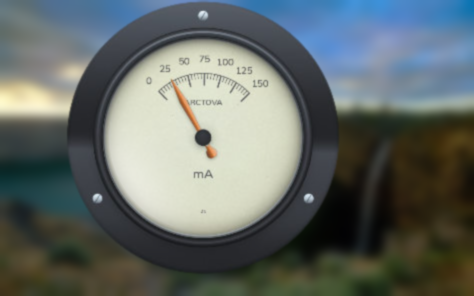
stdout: 25 mA
